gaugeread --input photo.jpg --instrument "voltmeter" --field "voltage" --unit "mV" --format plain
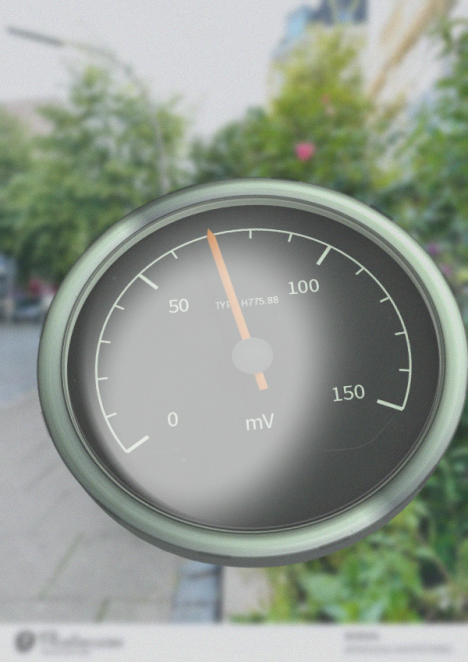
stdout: 70 mV
